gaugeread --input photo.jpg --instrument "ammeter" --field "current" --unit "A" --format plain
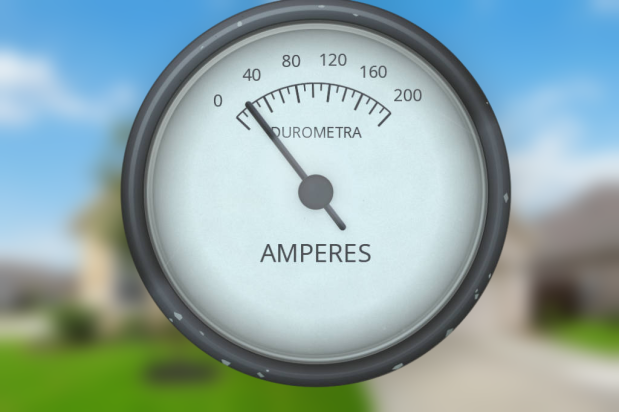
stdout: 20 A
